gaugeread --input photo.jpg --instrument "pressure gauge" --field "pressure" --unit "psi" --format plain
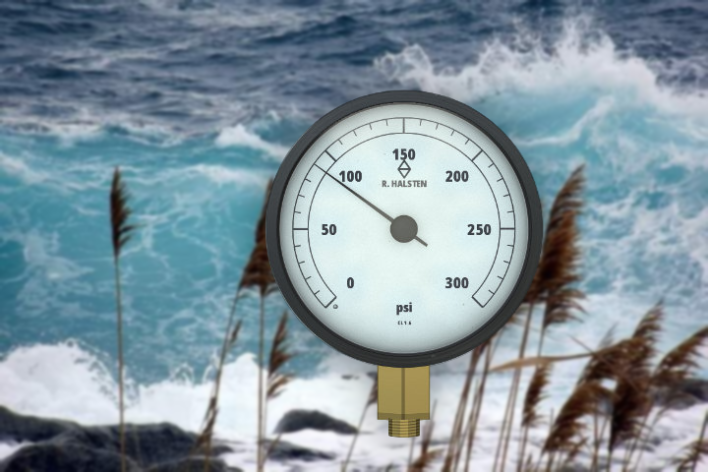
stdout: 90 psi
